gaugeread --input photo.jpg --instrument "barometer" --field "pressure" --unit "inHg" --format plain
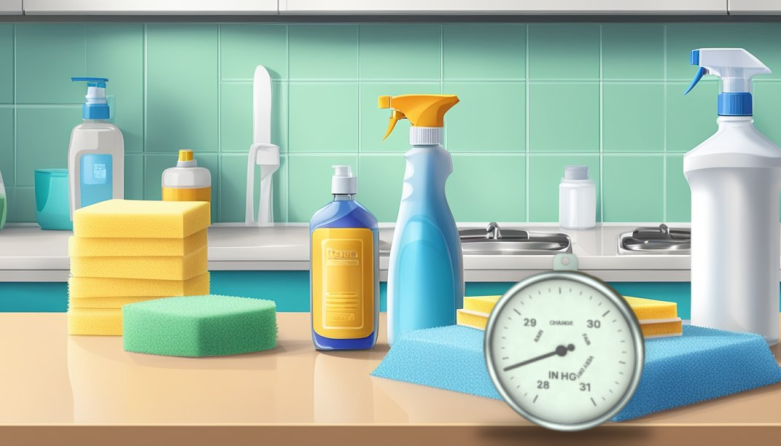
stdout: 28.4 inHg
